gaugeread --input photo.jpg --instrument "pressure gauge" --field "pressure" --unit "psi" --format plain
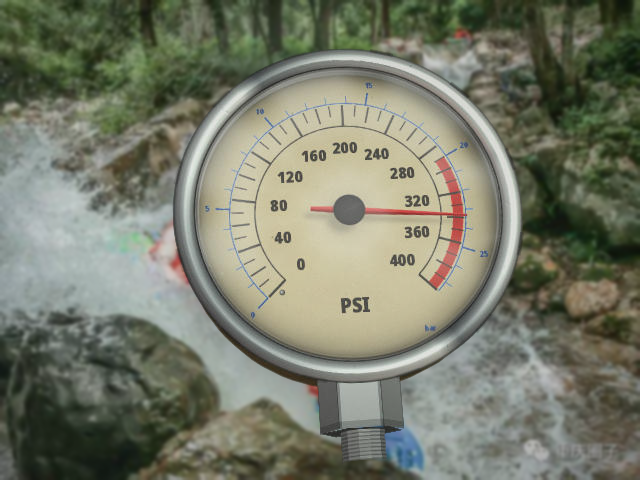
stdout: 340 psi
